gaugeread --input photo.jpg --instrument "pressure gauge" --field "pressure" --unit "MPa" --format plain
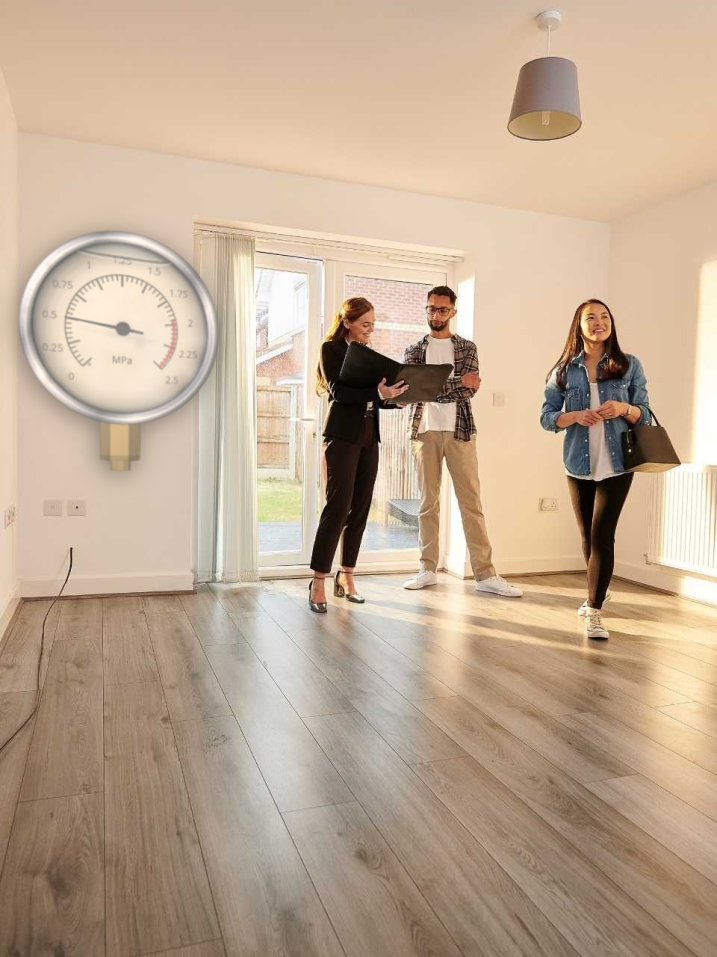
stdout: 0.5 MPa
